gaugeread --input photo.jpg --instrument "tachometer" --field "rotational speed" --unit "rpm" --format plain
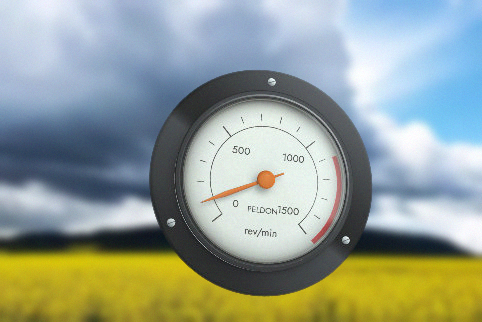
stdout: 100 rpm
